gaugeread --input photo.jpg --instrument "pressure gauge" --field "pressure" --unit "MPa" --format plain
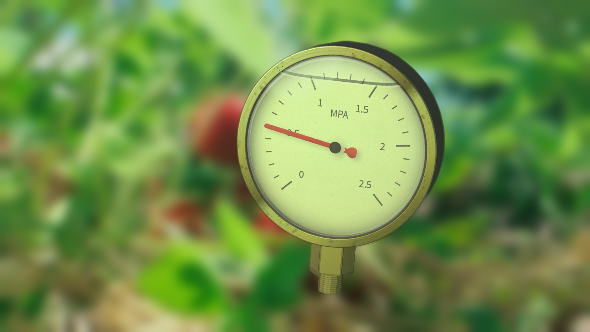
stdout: 0.5 MPa
